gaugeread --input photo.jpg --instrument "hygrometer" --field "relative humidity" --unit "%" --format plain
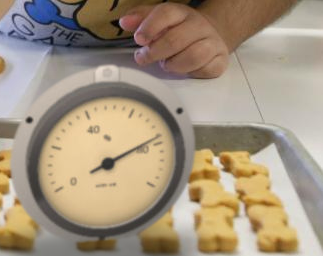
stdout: 76 %
